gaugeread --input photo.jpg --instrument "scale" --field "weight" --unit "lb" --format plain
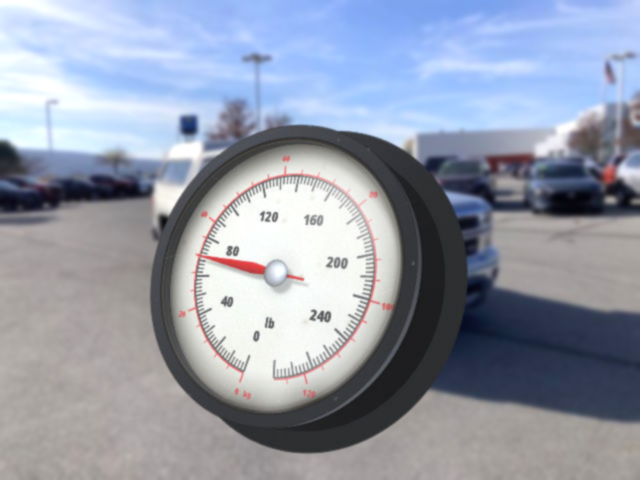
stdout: 70 lb
